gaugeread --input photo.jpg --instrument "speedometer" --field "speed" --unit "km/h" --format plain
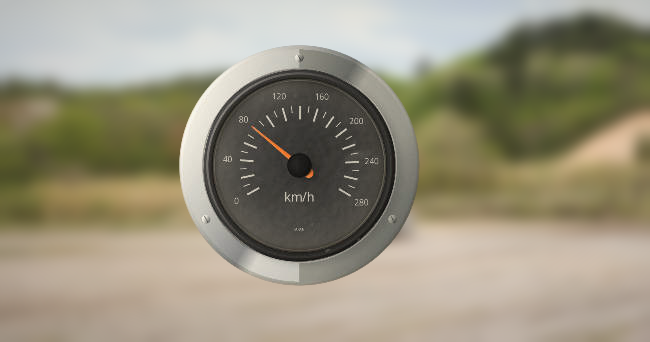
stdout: 80 km/h
